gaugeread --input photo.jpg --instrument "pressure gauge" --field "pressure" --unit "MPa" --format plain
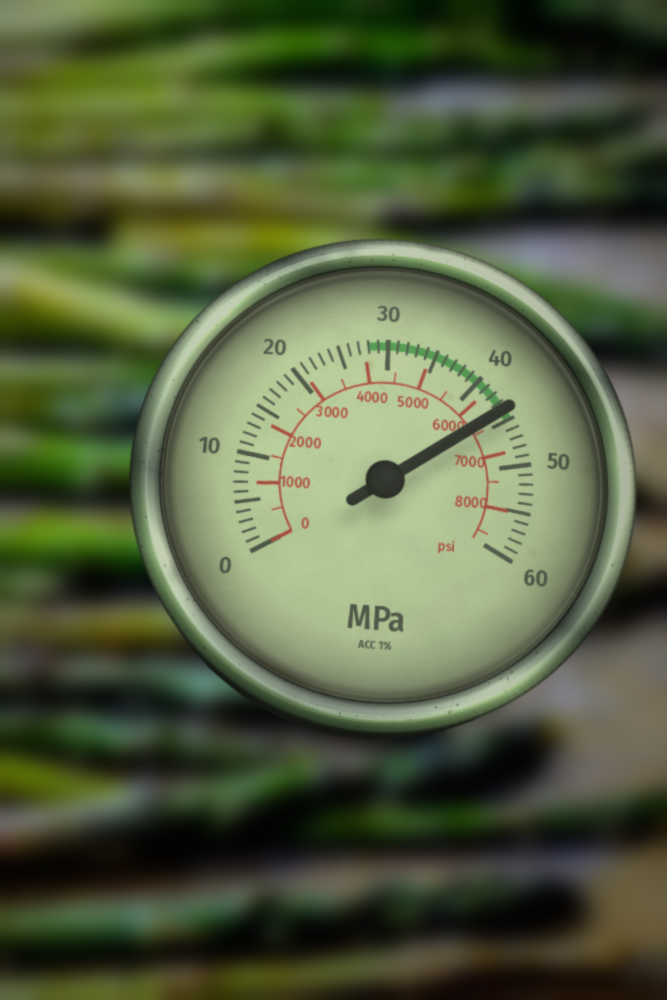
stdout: 44 MPa
